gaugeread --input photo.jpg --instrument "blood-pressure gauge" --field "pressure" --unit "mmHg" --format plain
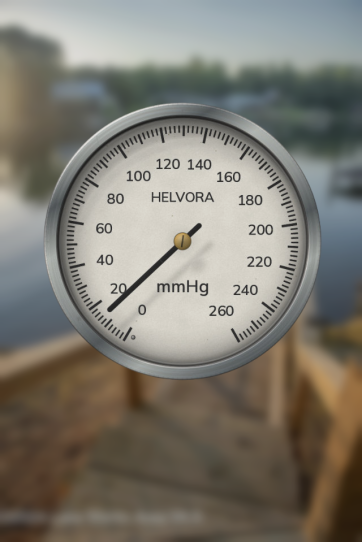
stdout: 14 mmHg
